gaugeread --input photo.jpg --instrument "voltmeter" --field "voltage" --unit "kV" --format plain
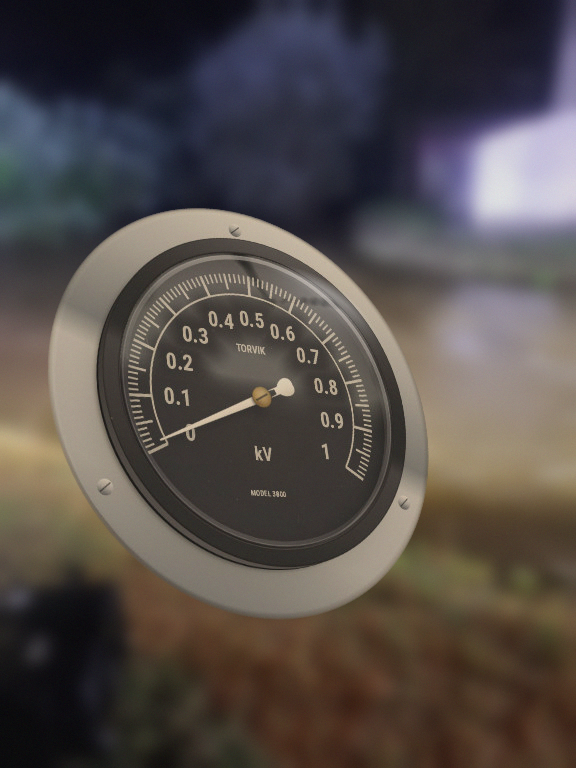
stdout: 0.01 kV
